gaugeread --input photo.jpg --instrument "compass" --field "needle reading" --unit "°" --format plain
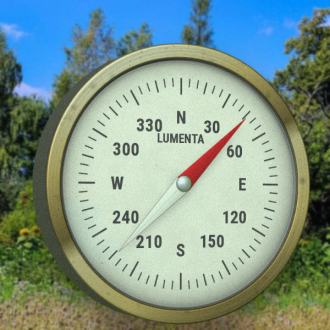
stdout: 45 °
